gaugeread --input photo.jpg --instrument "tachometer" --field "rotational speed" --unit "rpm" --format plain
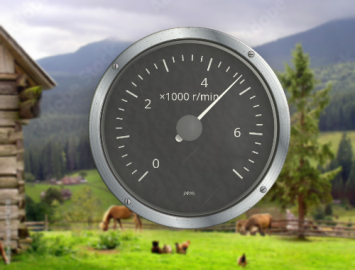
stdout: 4700 rpm
